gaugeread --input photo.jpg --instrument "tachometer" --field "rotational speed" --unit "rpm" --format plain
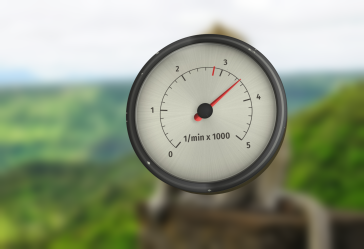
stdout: 3500 rpm
